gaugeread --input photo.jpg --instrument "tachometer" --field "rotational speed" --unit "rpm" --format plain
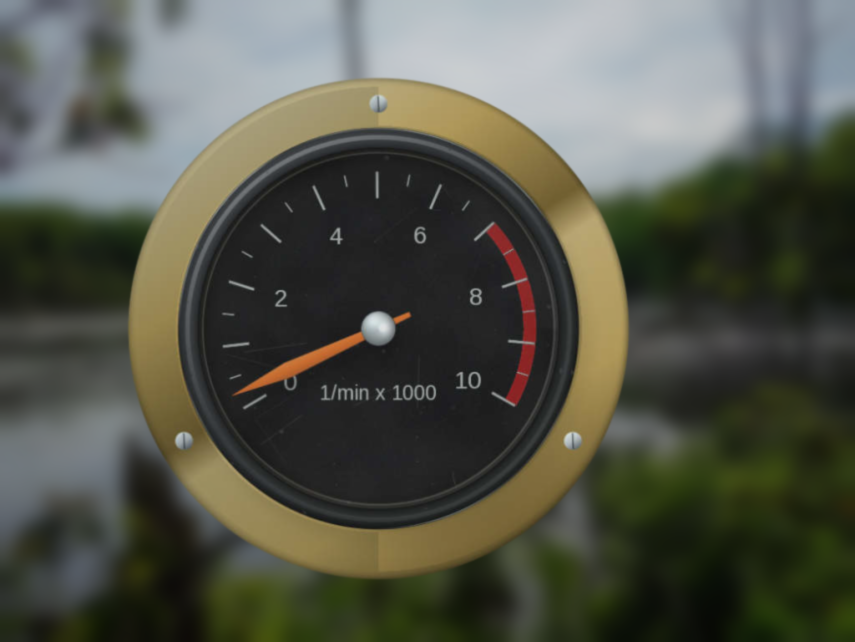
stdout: 250 rpm
